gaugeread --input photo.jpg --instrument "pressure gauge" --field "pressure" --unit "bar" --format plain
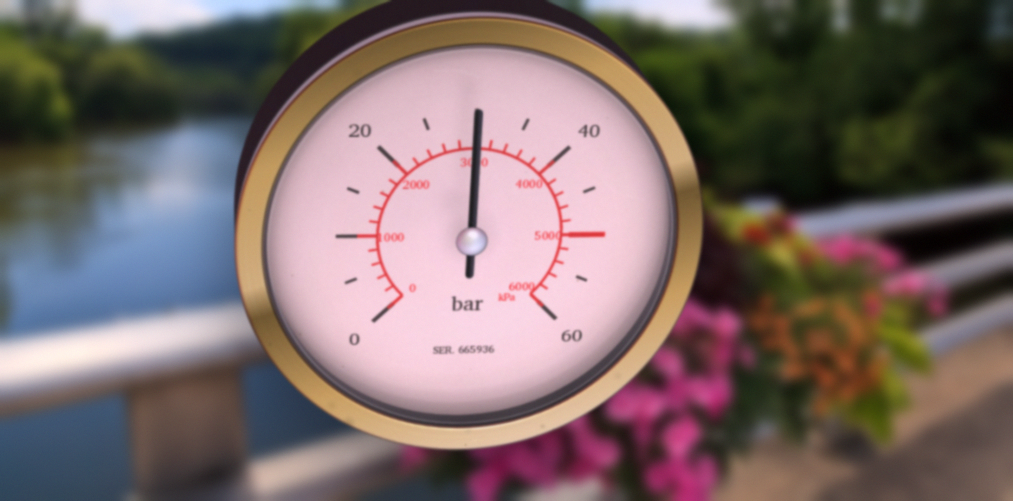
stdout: 30 bar
